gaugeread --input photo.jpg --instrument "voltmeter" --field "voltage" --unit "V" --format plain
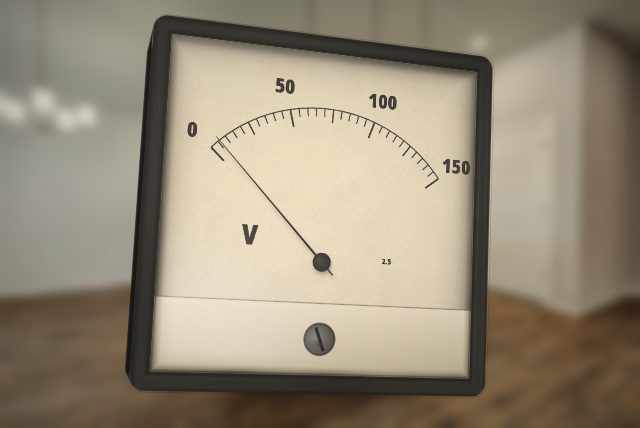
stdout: 5 V
